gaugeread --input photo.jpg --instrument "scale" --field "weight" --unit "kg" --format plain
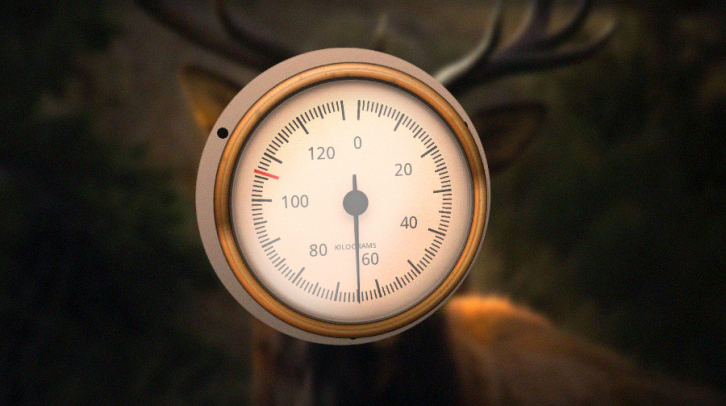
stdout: 65 kg
